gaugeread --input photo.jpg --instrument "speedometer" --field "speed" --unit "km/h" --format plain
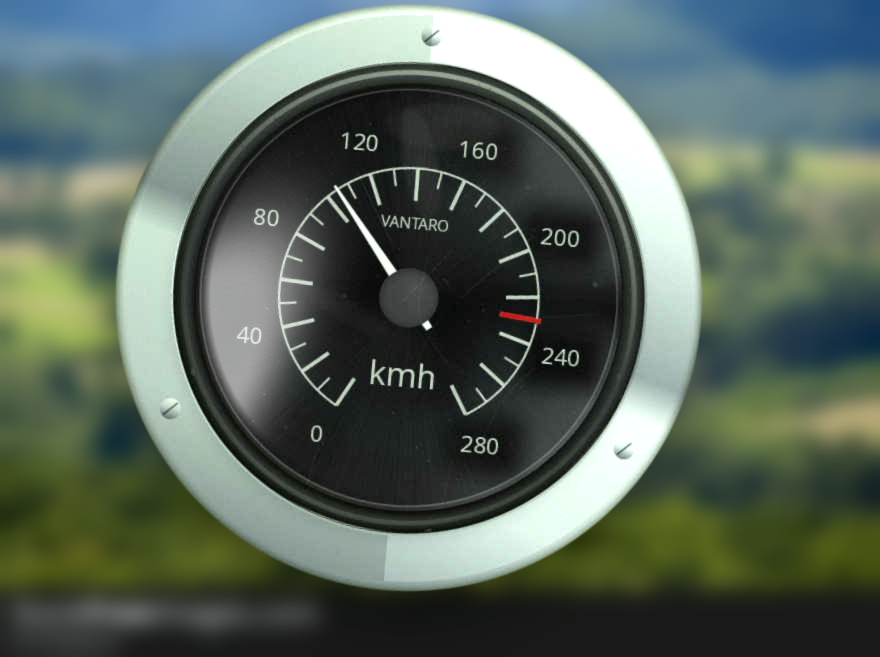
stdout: 105 km/h
